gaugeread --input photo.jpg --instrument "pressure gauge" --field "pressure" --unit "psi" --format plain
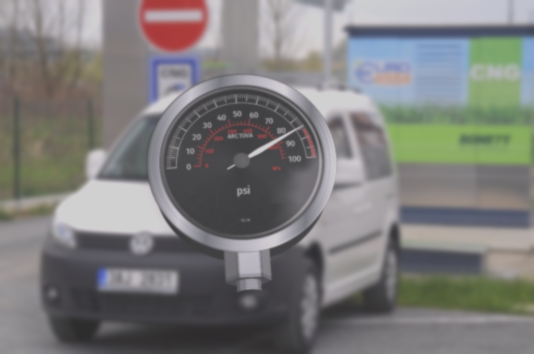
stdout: 85 psi
